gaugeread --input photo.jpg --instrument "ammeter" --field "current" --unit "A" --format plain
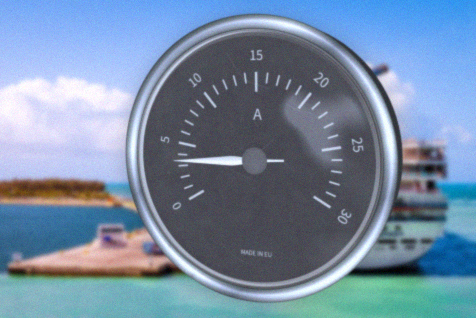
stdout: 3.5 A
